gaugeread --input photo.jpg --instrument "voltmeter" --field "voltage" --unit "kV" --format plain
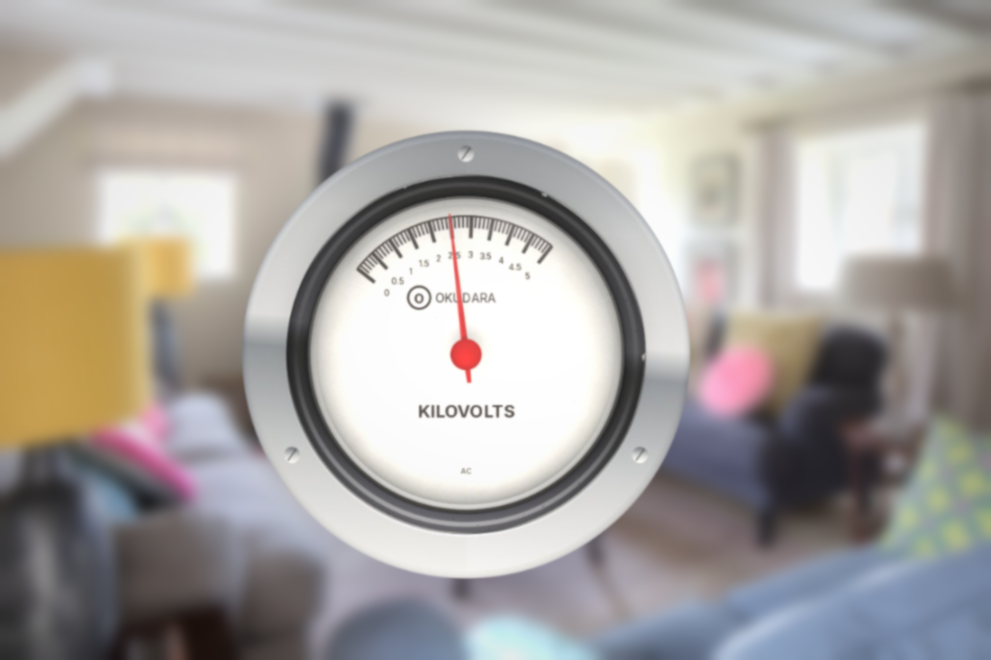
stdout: 2.5 kV
